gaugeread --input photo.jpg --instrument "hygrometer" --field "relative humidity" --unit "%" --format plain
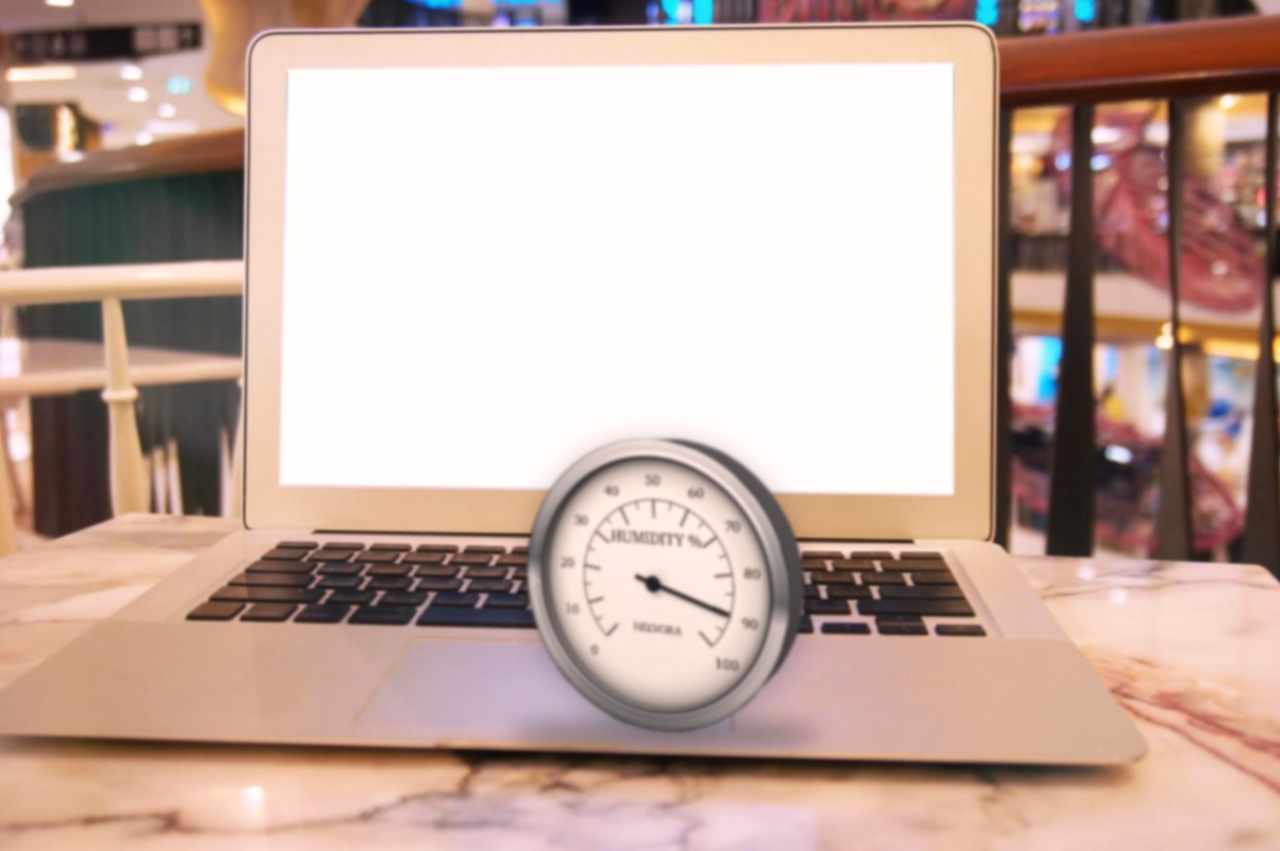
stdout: 90 %
